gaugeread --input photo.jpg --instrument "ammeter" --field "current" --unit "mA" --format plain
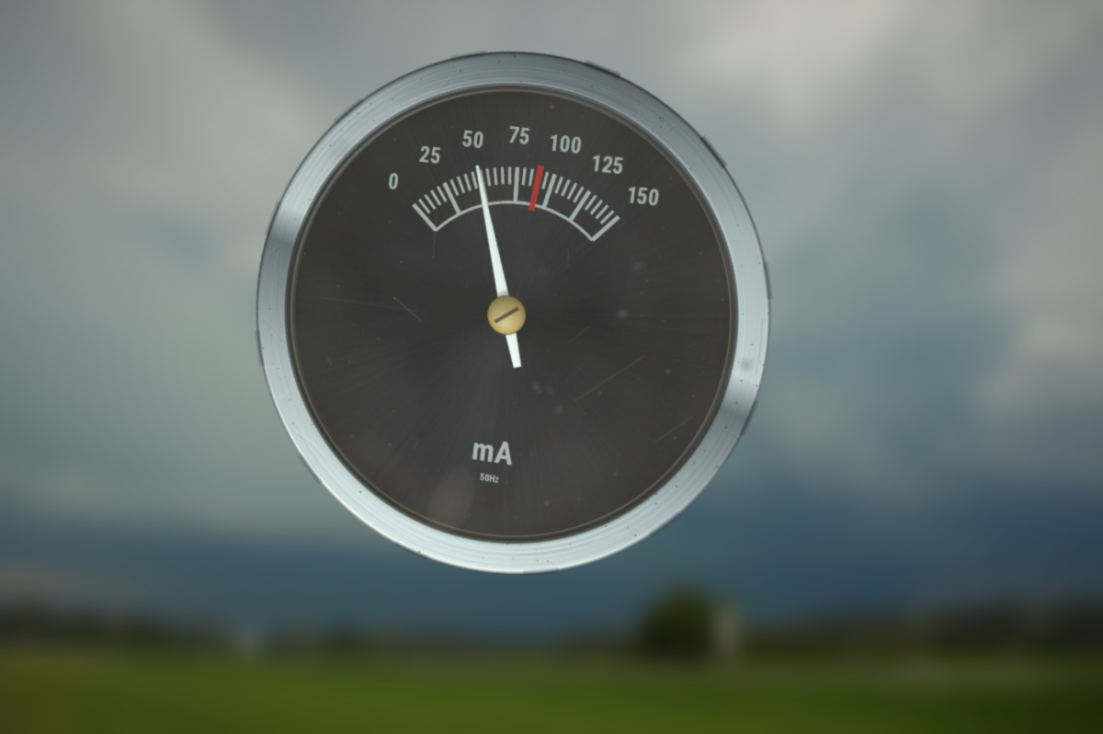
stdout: 50 mA
